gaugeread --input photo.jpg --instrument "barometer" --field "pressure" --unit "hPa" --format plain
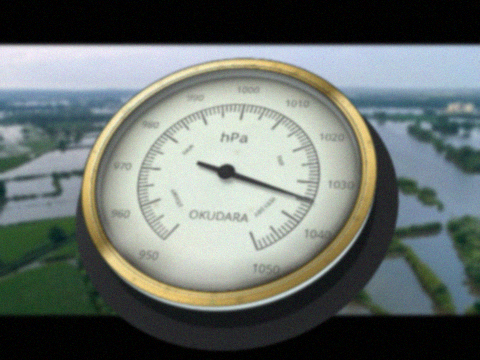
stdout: 1035 hPa
